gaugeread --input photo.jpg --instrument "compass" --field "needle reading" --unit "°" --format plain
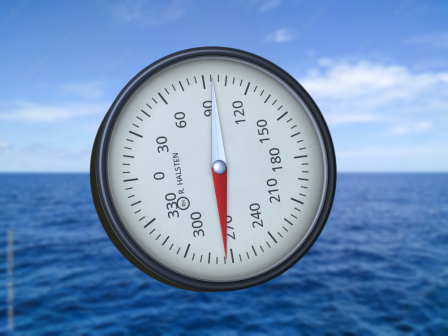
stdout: 275 °
